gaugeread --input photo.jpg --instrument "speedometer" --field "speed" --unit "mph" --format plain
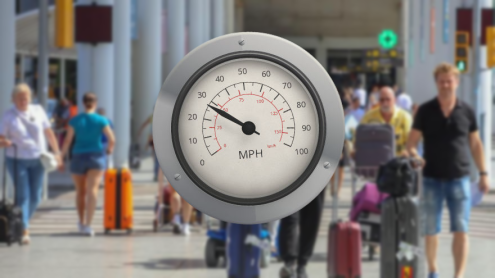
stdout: 27.5 mph
